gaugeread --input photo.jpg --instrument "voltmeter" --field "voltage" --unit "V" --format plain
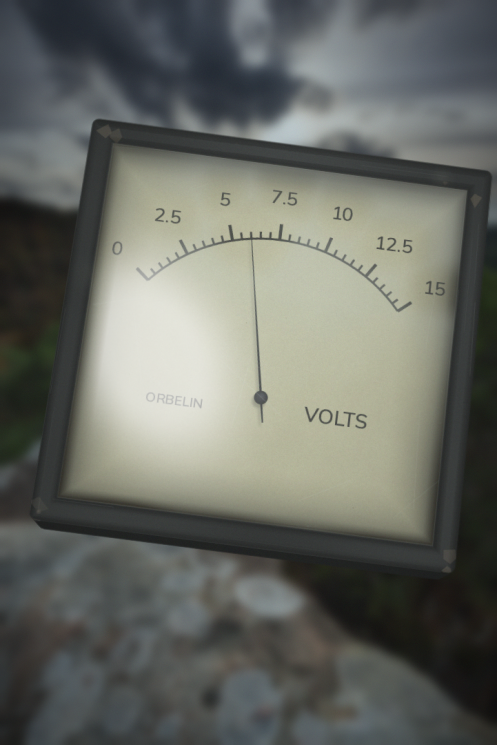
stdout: 6 V
